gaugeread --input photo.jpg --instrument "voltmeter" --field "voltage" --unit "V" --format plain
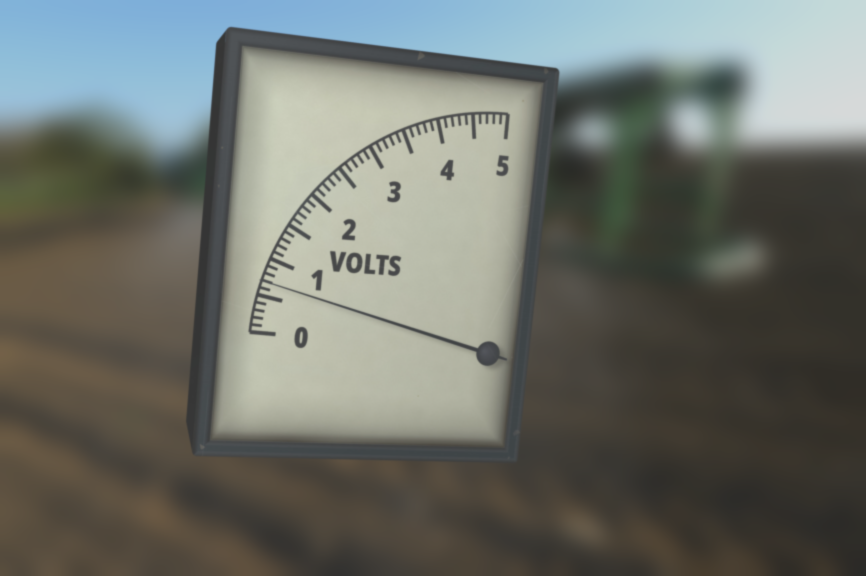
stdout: 0.7 V
